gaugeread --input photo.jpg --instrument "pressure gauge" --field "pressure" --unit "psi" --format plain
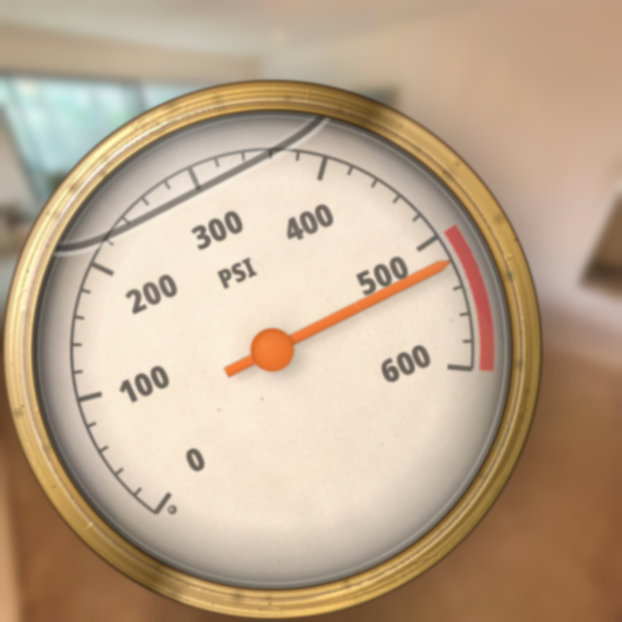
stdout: 520 psi
